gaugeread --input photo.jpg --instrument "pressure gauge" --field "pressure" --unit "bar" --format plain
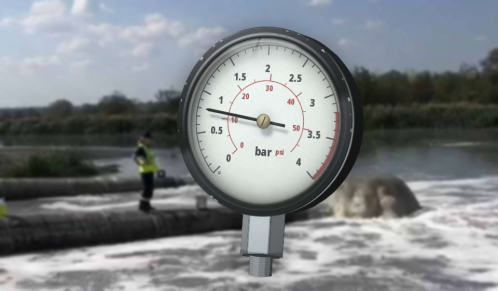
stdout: 0.8 bar
